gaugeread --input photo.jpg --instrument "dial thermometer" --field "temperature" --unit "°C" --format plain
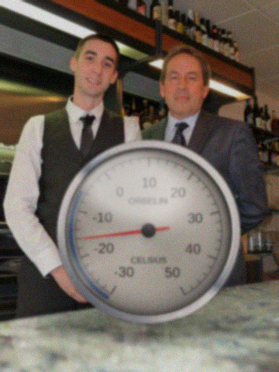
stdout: -16 °C
